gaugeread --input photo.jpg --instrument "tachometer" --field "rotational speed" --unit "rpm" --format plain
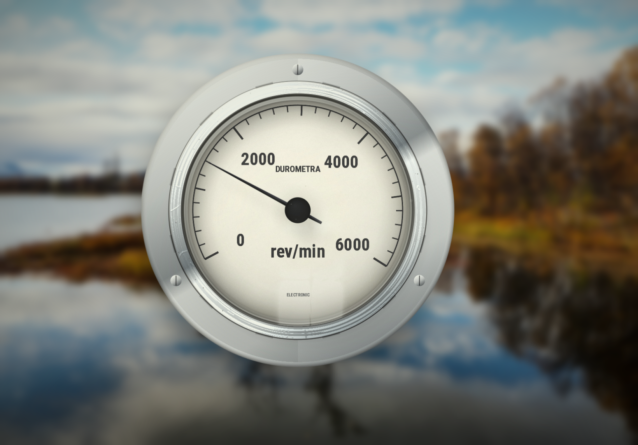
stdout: 1400 rpm
